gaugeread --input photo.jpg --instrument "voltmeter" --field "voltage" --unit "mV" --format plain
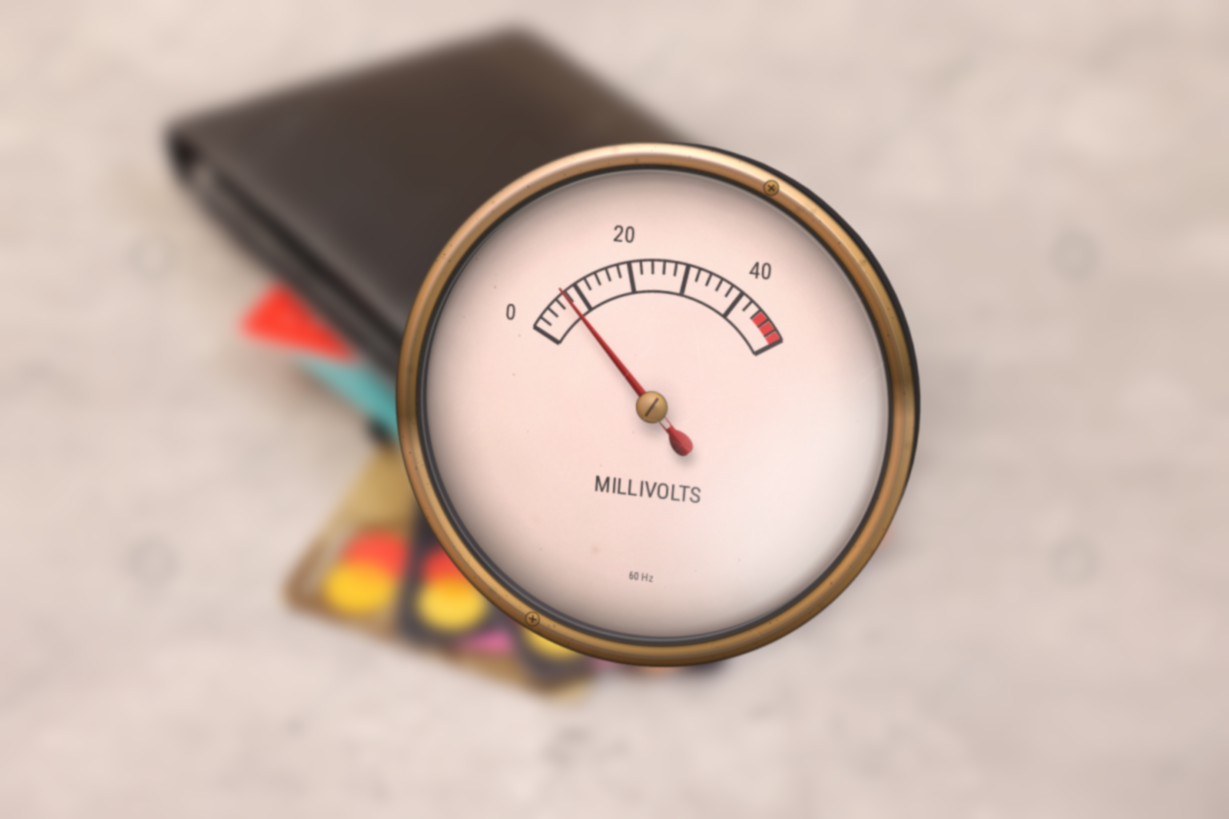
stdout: 8 mV
